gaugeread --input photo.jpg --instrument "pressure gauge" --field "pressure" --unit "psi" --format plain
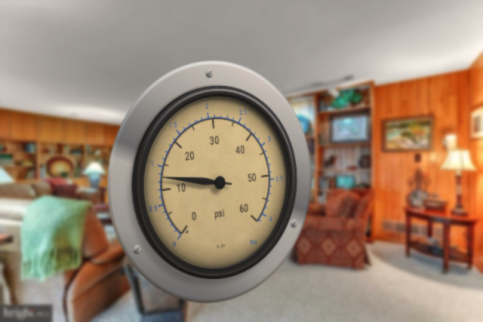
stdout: 12.5 psi
